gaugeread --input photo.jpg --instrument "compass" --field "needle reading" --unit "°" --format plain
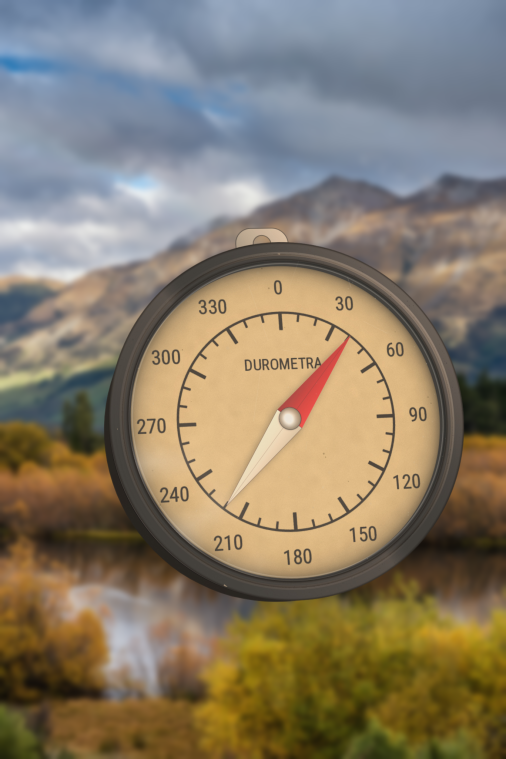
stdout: 40 °
